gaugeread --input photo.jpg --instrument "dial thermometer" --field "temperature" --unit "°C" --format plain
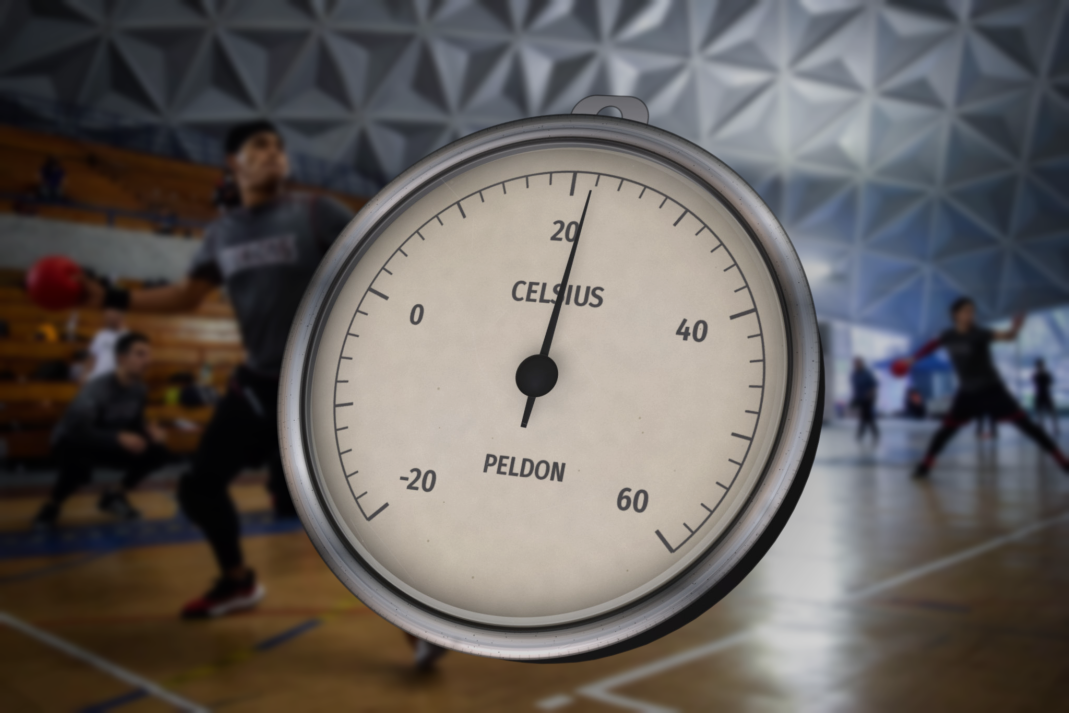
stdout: 22 °C
